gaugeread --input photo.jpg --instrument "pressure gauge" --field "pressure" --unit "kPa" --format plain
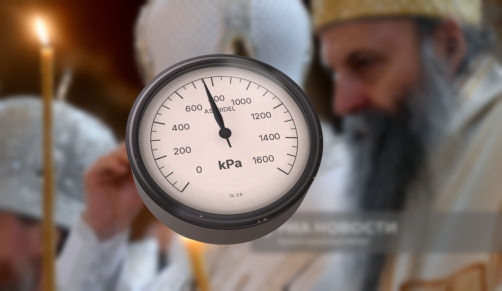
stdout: 750 kPa
